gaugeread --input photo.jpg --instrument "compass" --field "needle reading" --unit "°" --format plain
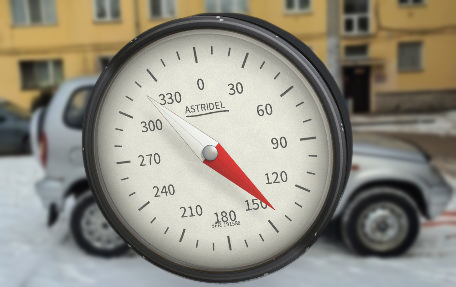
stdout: 140 °
